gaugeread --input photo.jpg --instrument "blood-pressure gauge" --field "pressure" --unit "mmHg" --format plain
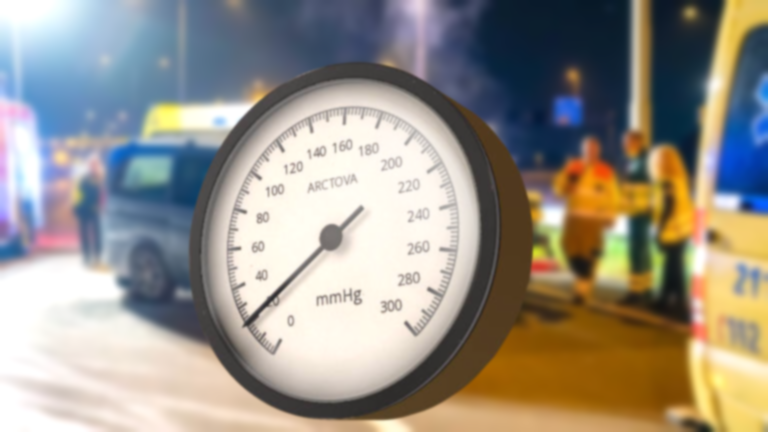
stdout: 20 mmHg
